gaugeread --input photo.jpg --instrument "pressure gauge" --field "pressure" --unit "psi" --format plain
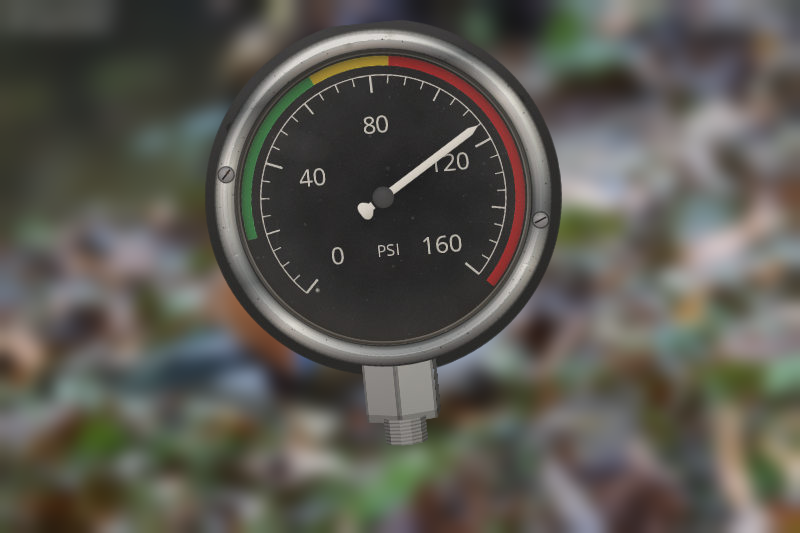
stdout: 115 psi
